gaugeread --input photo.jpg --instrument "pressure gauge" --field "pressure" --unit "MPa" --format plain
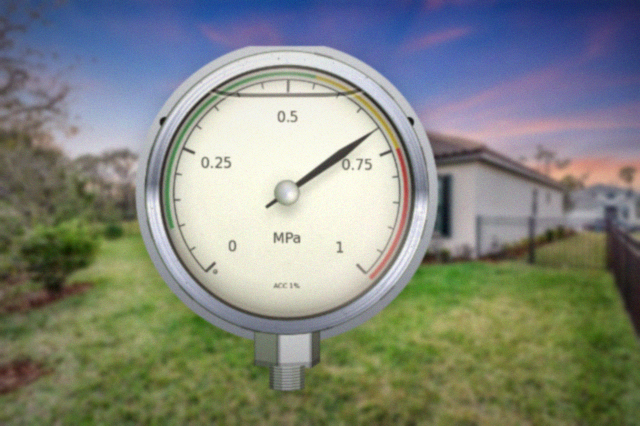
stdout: 0.7 MPa
